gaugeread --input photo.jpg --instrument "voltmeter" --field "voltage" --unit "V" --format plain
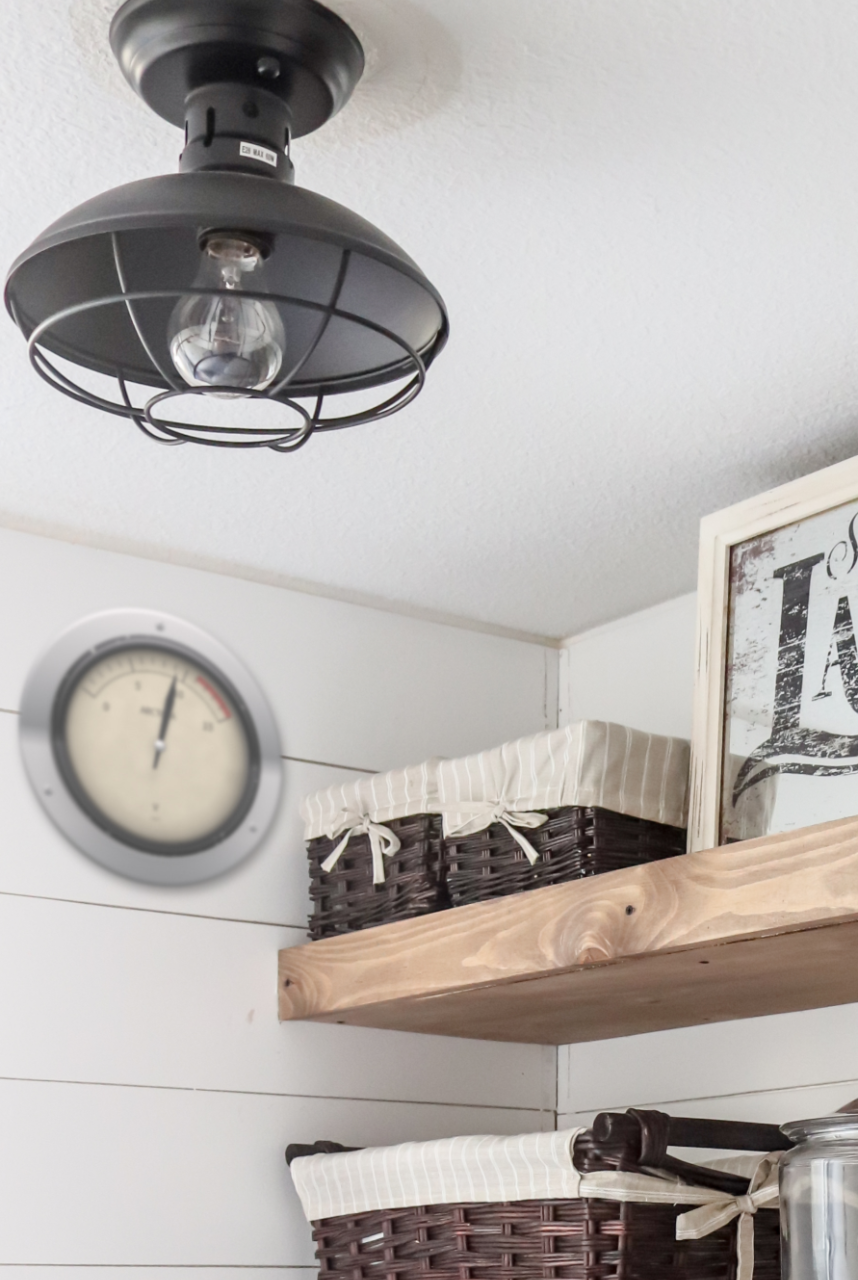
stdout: 9 V
